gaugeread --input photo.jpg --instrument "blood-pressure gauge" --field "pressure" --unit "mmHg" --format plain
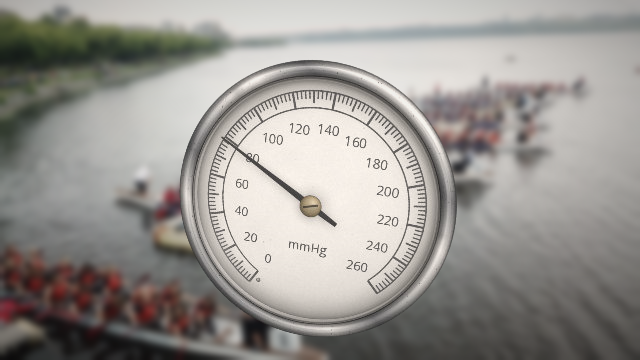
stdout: 80 mmHg
